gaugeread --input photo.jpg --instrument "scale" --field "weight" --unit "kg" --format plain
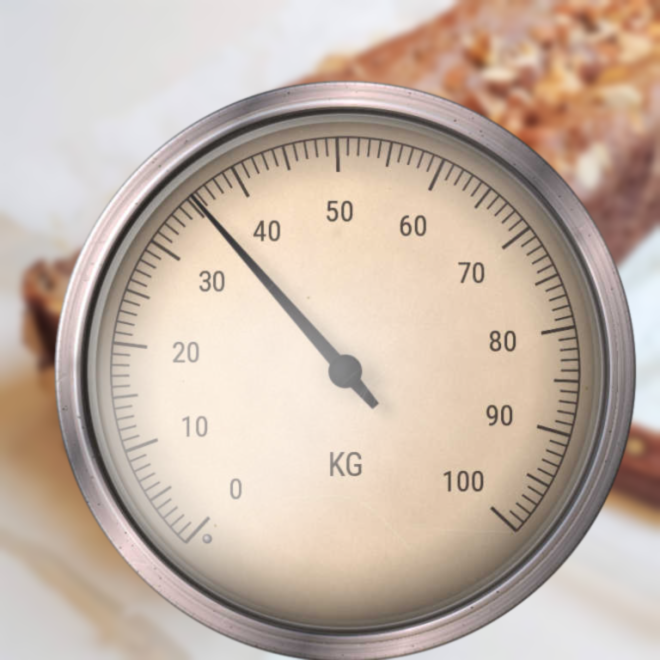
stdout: 35.5 kg
